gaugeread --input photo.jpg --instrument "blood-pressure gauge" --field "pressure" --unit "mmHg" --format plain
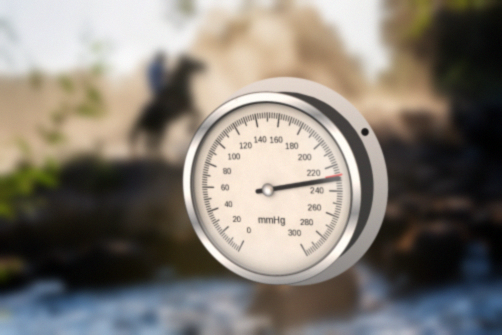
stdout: 230 mmHg
